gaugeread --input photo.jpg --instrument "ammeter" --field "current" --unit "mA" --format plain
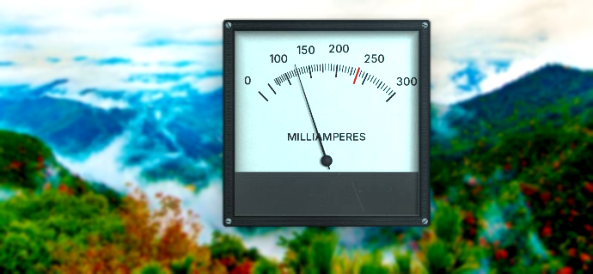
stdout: 125 mA
